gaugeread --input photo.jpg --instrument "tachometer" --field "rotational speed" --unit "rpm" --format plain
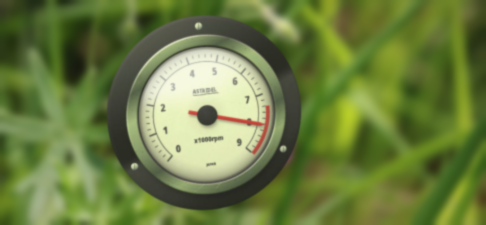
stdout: 8000 rpm
